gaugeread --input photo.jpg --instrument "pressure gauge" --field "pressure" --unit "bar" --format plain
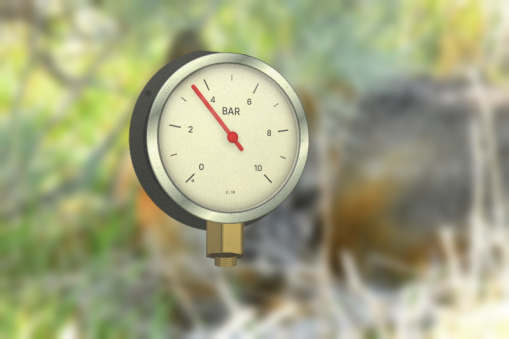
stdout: 3.5 bar
